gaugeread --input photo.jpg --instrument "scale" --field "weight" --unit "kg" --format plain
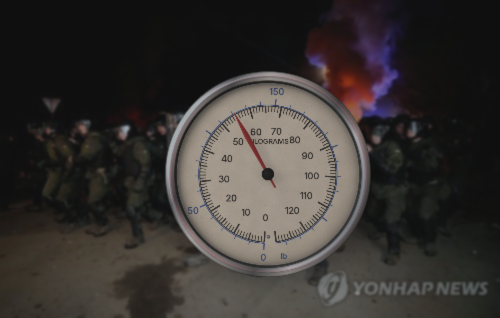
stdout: 55 kg
